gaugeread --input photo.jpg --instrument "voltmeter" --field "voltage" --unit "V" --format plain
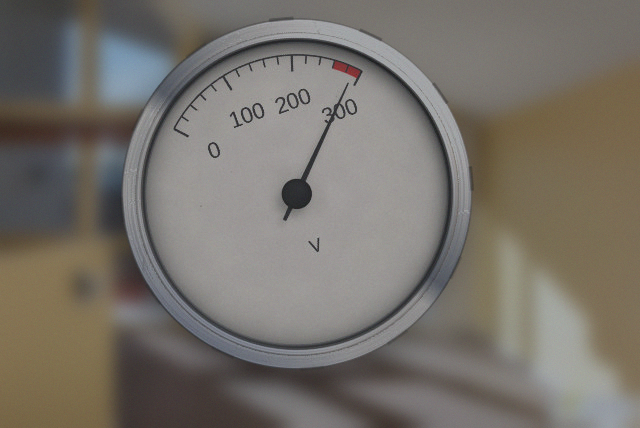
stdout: 290 V
